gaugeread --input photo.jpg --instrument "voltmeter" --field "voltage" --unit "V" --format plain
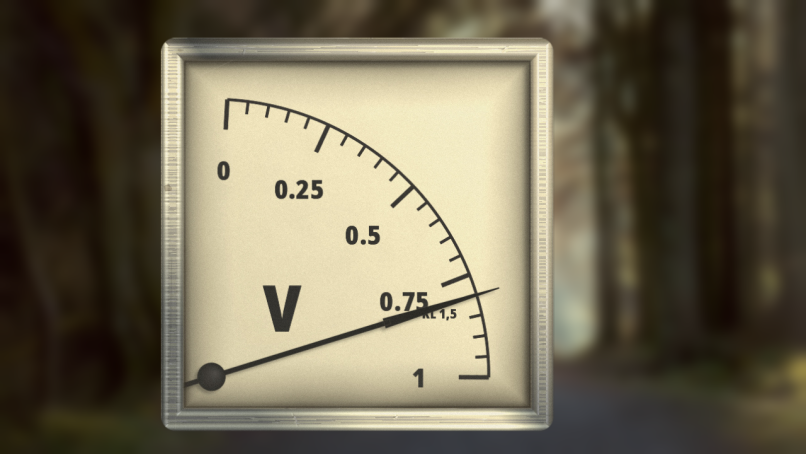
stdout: 0.8 V
